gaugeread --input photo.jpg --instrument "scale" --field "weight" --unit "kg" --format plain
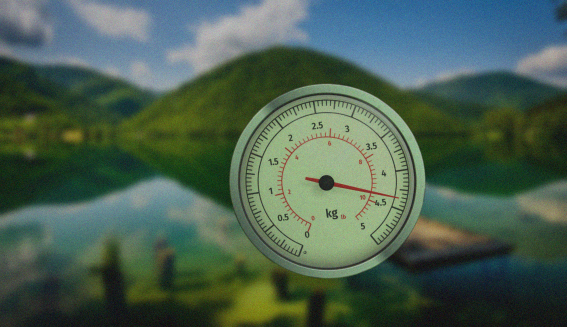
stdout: 4.35 kg
